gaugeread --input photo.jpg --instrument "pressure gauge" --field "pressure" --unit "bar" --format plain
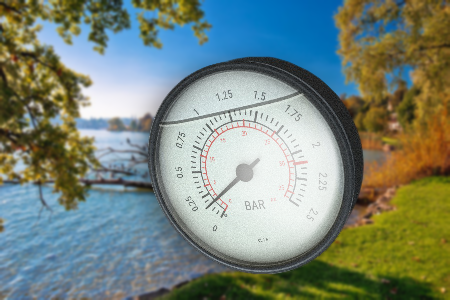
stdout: 0.15 bar
